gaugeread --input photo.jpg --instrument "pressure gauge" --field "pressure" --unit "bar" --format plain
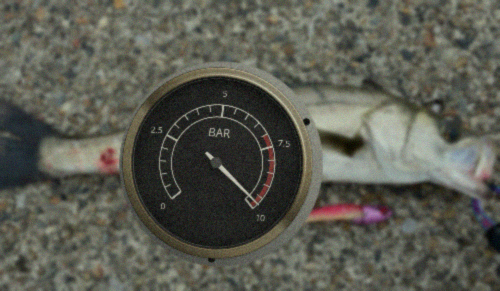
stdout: 9.75 bar
